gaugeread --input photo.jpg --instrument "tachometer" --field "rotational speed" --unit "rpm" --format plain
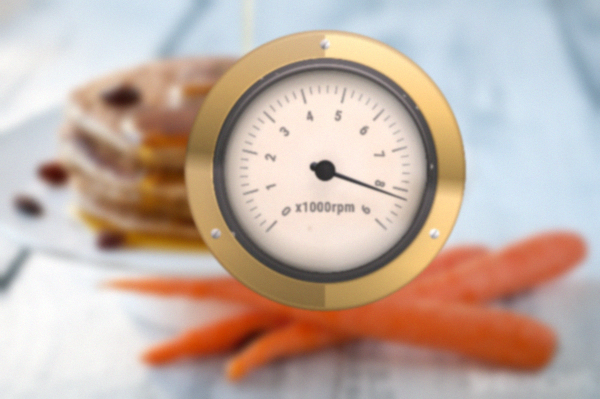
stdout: 8200 rpm
